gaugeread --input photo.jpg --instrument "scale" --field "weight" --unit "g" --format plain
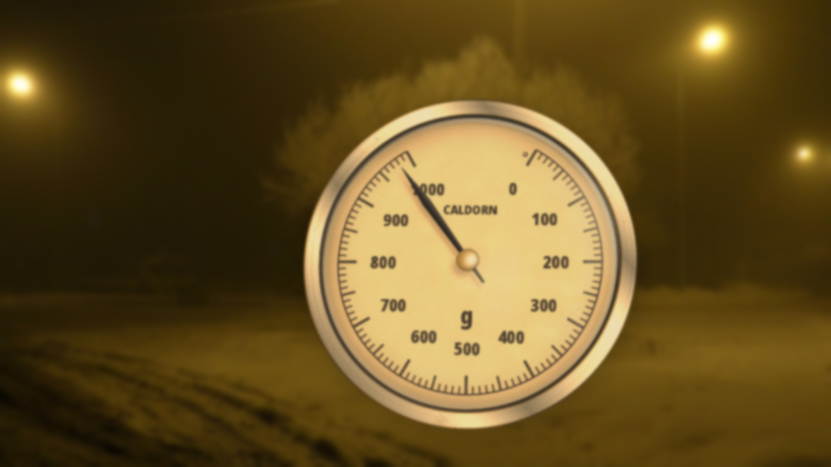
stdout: 980 g
